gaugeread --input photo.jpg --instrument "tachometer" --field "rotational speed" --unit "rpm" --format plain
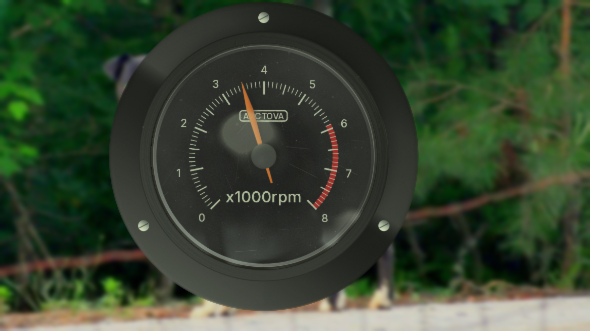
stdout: 3500 rpm
